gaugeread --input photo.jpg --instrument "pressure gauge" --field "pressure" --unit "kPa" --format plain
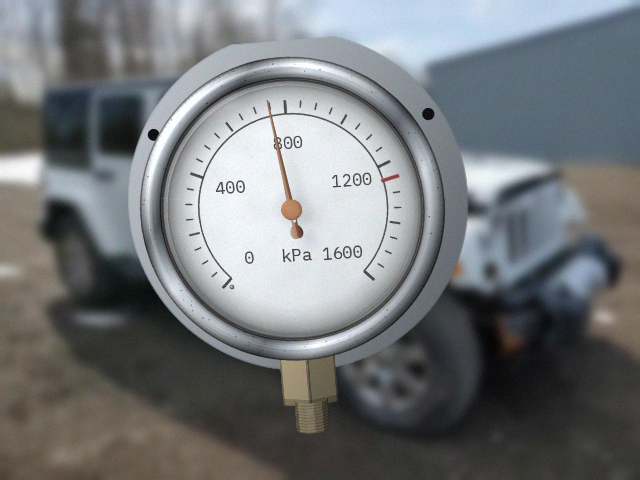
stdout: 750 kPa
